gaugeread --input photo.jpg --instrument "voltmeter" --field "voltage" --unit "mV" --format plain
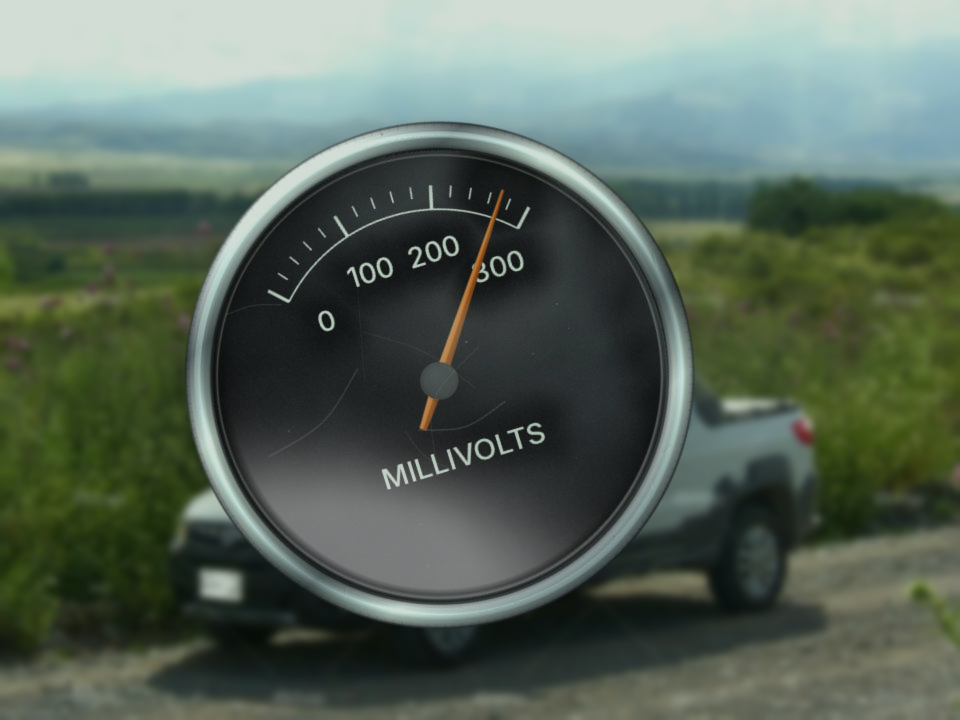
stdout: 270 mV
